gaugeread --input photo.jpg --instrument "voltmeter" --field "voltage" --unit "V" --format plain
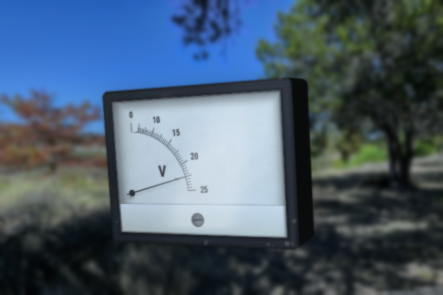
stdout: 22.5 V
